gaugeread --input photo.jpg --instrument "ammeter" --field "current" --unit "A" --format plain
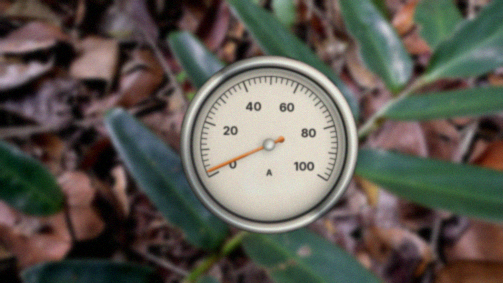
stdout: 2 A
